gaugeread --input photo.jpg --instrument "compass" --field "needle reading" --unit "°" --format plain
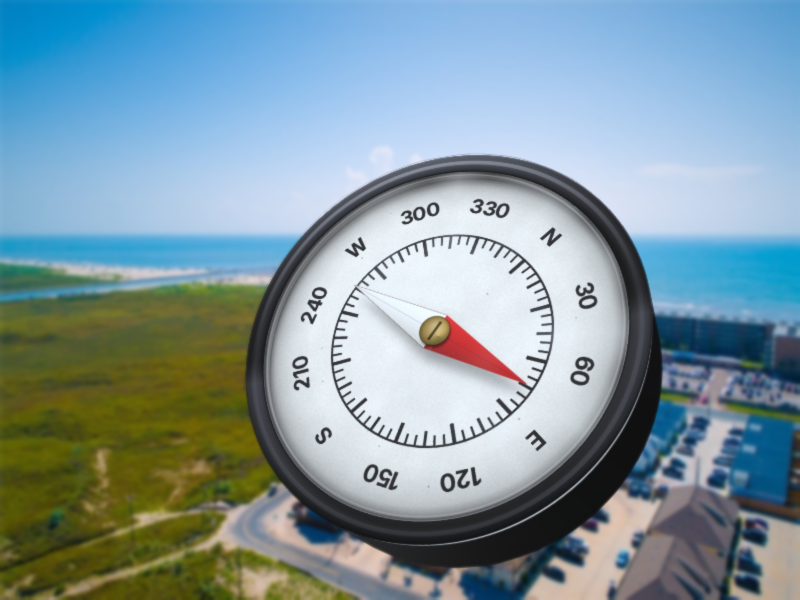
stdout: 75 °
